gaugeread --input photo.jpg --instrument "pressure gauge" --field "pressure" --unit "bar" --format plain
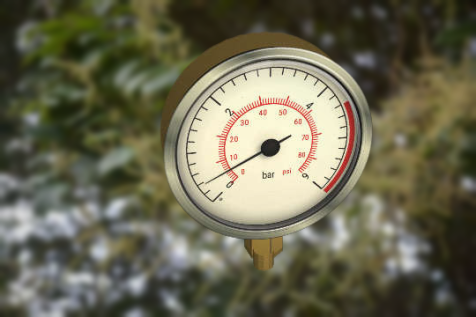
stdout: 0.4 bar
